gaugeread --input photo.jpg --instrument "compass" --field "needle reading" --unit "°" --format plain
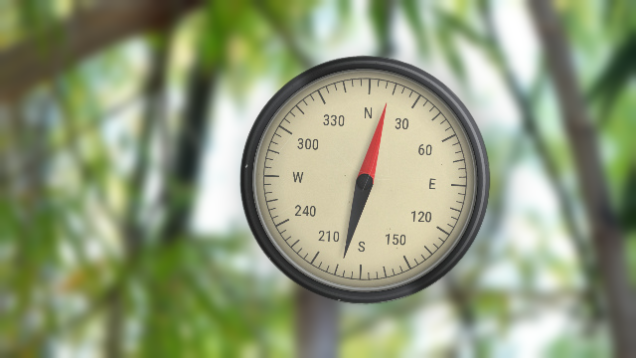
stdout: 12.5 °
